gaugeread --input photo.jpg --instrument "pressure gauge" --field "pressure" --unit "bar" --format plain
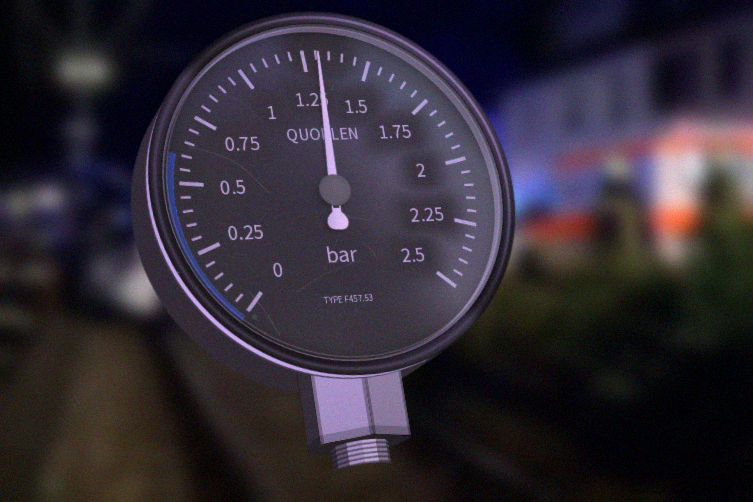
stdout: 1.3 bar
